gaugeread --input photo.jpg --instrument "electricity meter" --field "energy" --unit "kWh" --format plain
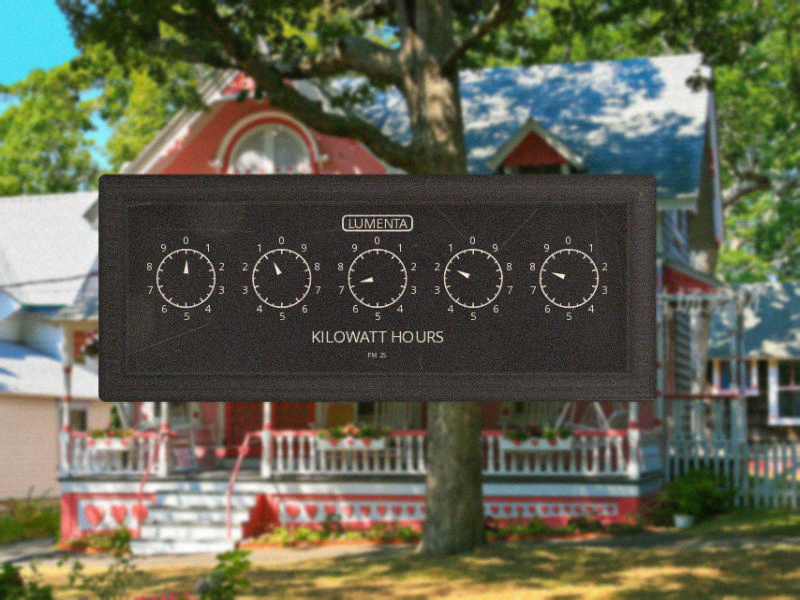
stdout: 718 kWh
